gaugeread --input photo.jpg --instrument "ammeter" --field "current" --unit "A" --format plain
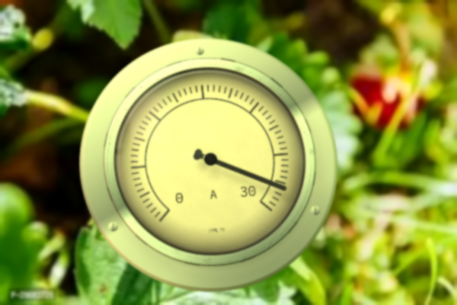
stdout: 28 A
